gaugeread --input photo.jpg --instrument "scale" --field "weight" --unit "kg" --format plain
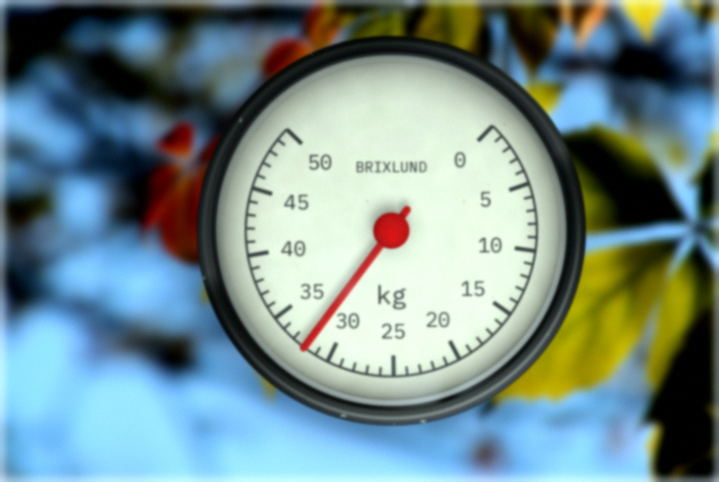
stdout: 32 kg
